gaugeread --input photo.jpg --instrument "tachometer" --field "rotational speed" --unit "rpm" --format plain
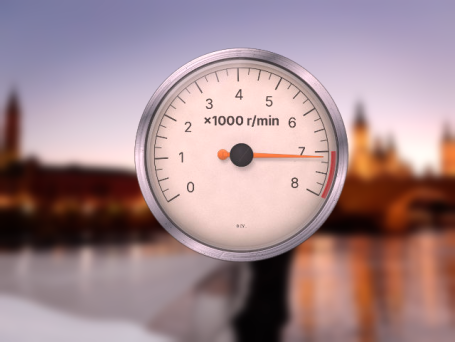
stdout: 7125 rpm
